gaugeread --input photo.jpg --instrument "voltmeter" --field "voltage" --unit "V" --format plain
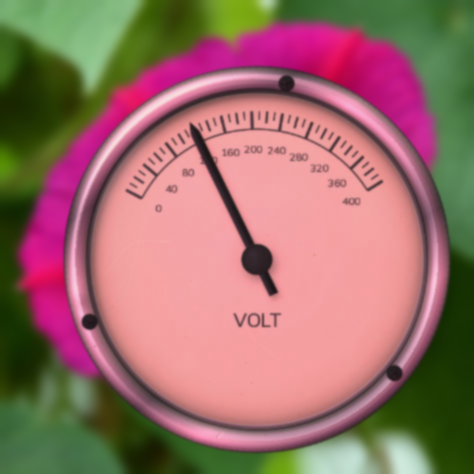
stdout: 120 V
